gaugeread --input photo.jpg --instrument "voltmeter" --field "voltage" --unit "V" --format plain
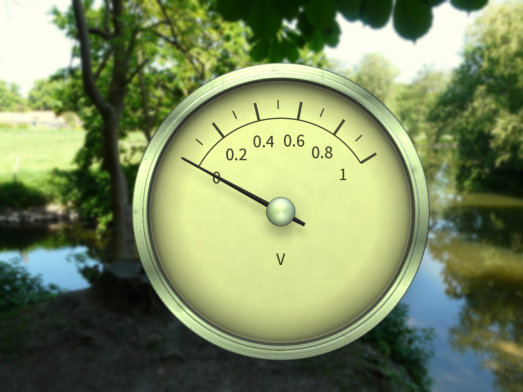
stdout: 0 V
